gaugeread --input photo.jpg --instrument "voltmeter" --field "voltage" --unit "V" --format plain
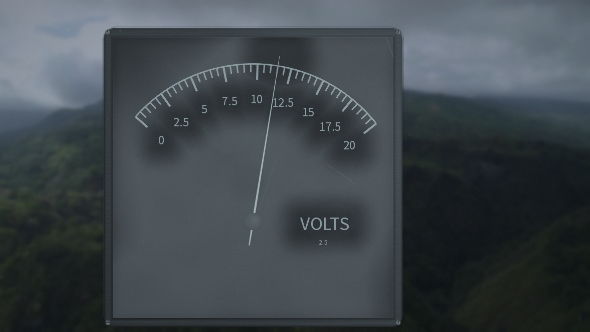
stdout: 11.5 V
